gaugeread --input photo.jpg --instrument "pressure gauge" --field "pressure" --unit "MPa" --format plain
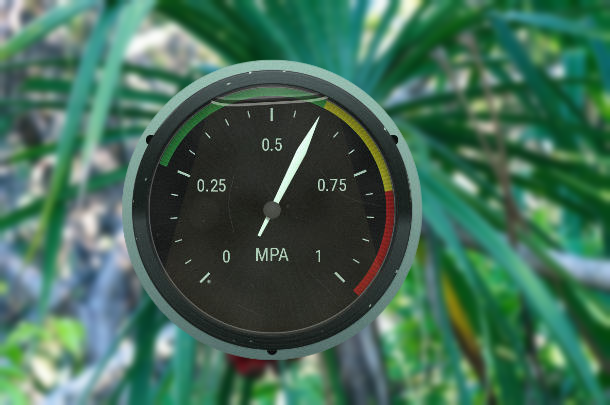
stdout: 0.6 MPa
